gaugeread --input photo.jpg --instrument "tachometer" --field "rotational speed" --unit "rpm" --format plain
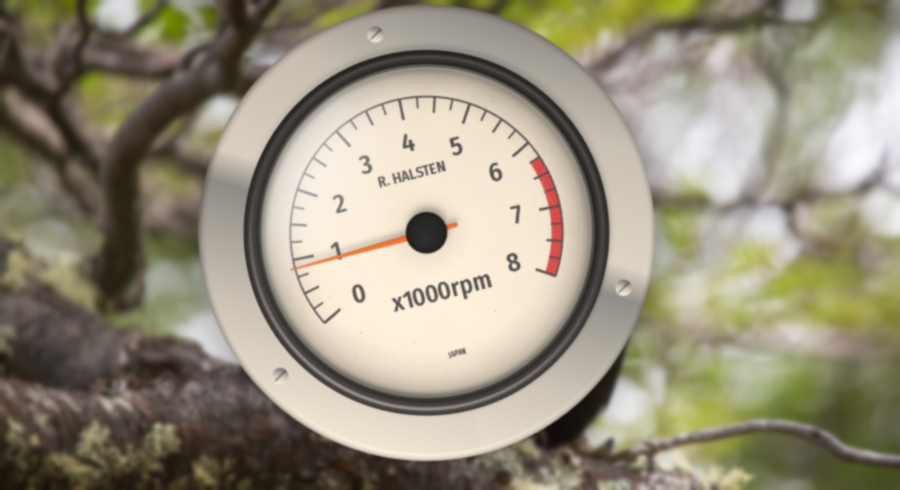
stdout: 875 rpm
